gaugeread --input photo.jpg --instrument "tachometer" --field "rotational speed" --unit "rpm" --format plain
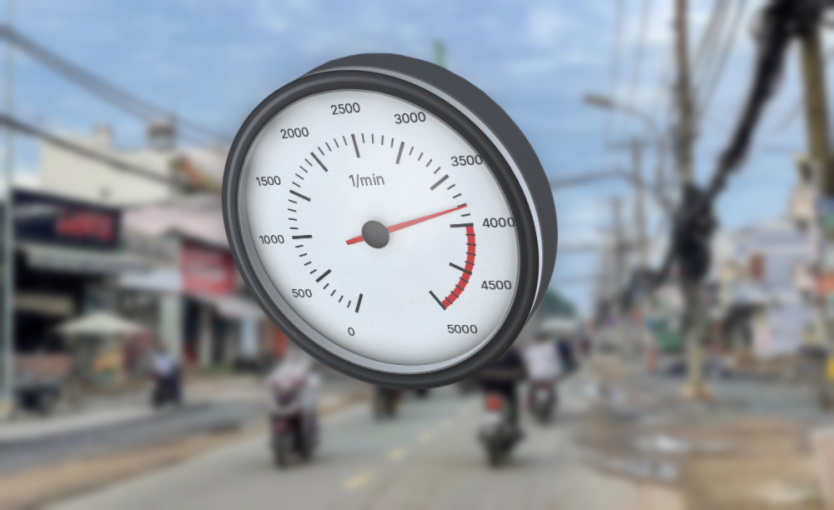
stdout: 3800 rpm
